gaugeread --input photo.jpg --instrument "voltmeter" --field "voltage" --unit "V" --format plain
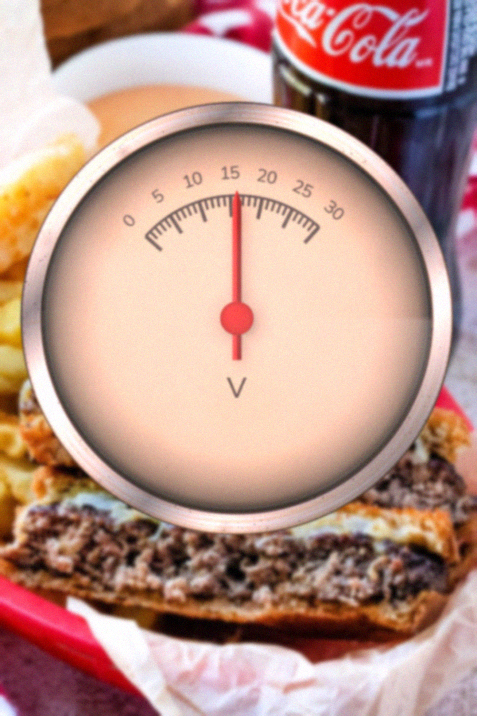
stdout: 16 V
